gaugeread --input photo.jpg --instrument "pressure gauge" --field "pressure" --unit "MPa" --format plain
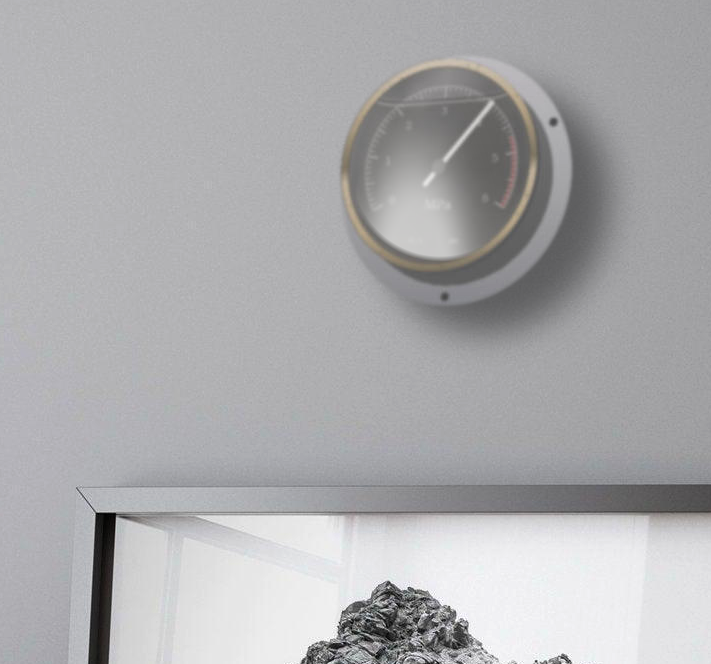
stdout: 4 MPa
